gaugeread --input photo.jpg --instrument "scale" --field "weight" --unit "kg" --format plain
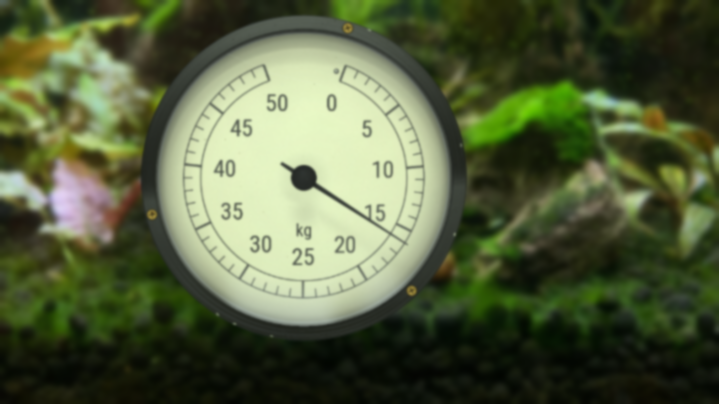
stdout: 16 kg
